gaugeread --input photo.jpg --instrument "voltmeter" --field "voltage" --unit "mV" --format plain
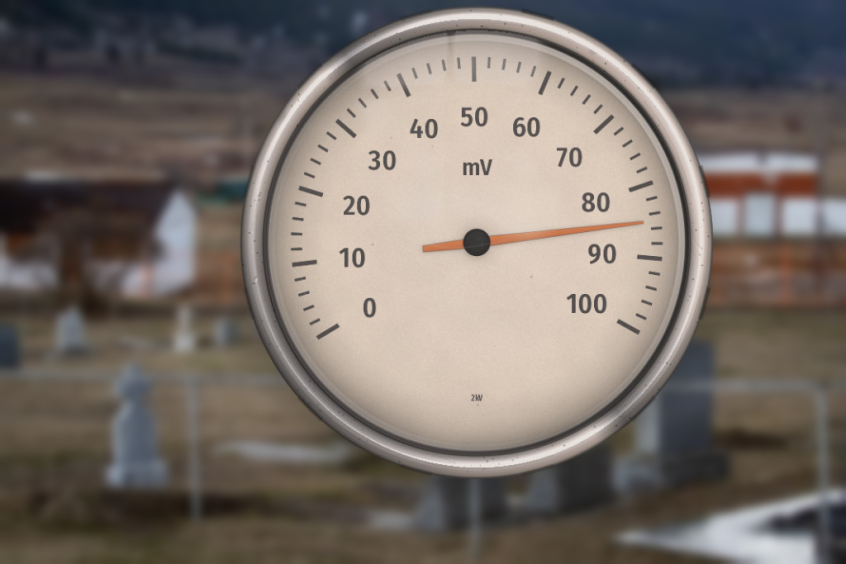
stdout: 85 mV
